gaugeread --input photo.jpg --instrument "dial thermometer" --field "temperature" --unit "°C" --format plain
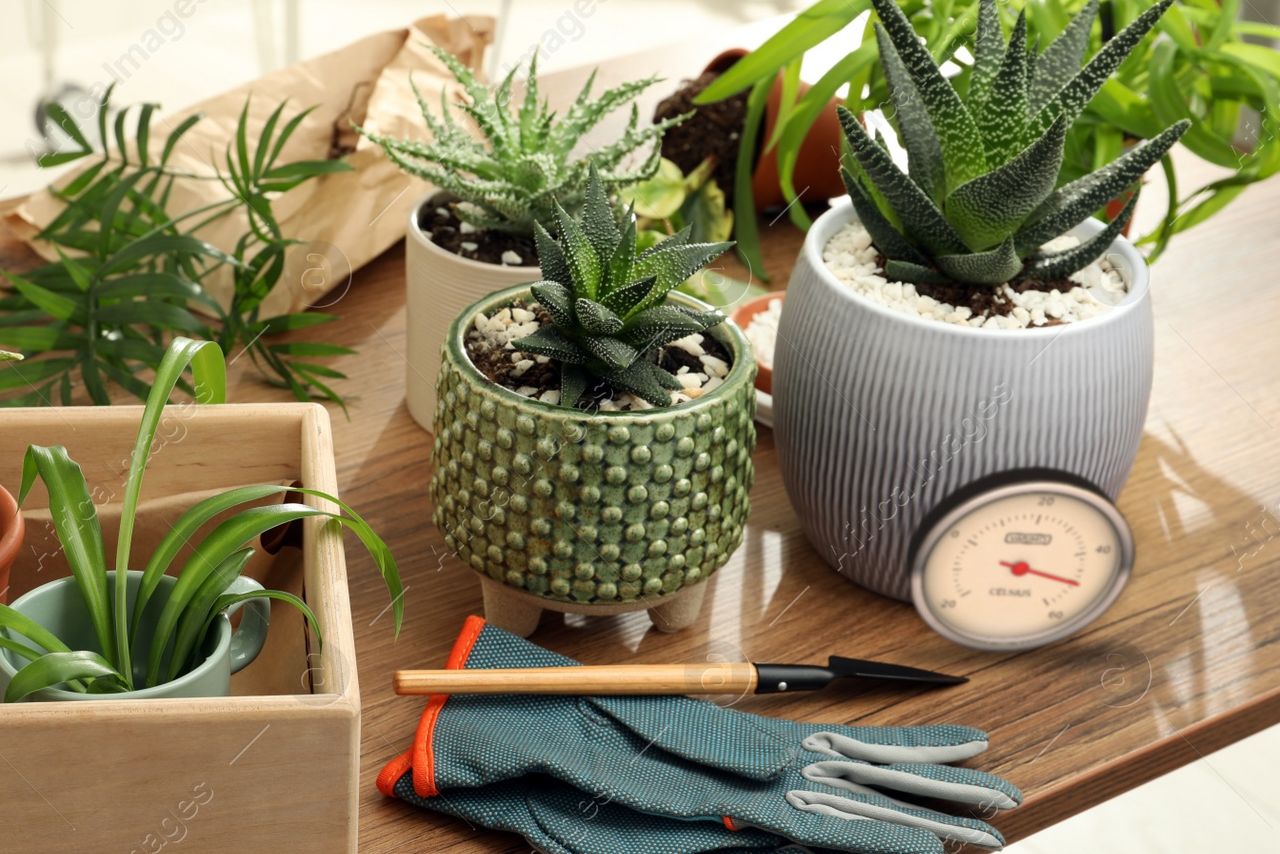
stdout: 50 °C
